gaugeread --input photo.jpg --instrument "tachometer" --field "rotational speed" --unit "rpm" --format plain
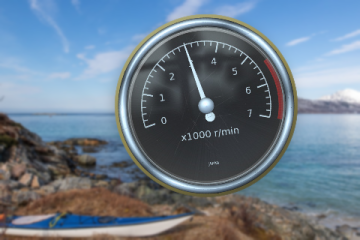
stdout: 3000 rpm
